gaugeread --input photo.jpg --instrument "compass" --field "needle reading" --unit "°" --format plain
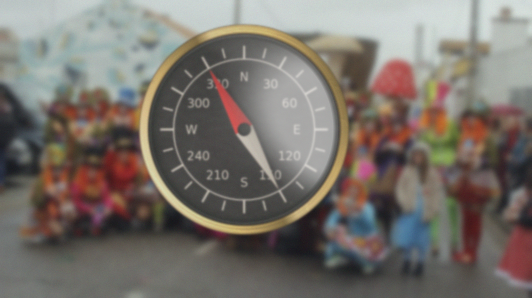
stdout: 330 °
